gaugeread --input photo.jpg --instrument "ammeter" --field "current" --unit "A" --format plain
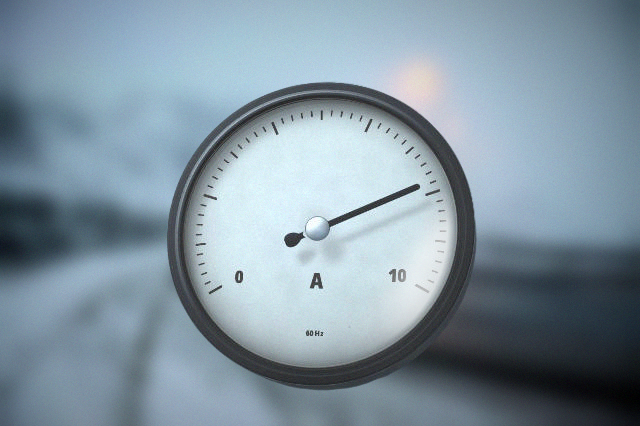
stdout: 7.8 A
